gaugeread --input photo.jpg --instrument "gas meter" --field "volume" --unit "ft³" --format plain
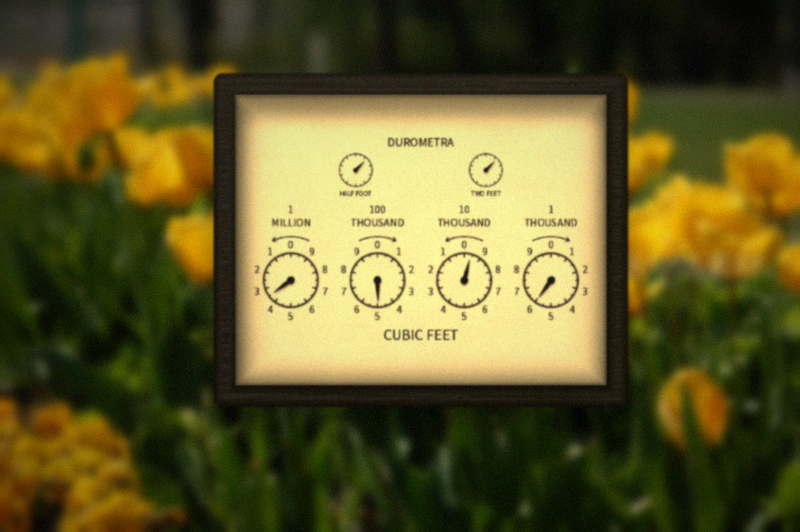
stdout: 349600 ft³
